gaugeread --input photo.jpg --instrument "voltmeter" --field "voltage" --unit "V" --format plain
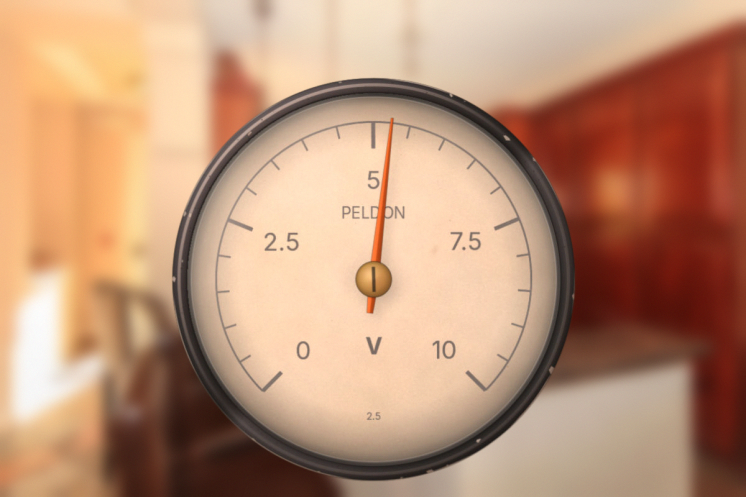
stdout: 5.25 V
